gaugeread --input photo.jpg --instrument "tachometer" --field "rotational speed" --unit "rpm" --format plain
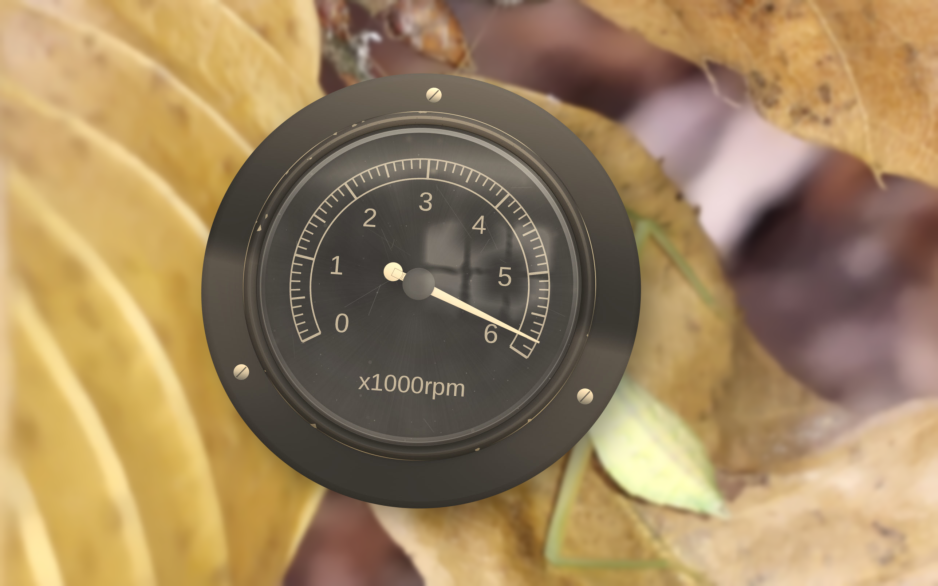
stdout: 5800 rpm
